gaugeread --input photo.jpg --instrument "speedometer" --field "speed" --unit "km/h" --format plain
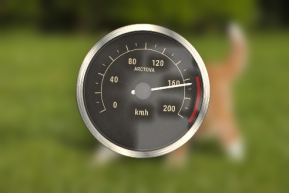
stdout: 165 km/h
